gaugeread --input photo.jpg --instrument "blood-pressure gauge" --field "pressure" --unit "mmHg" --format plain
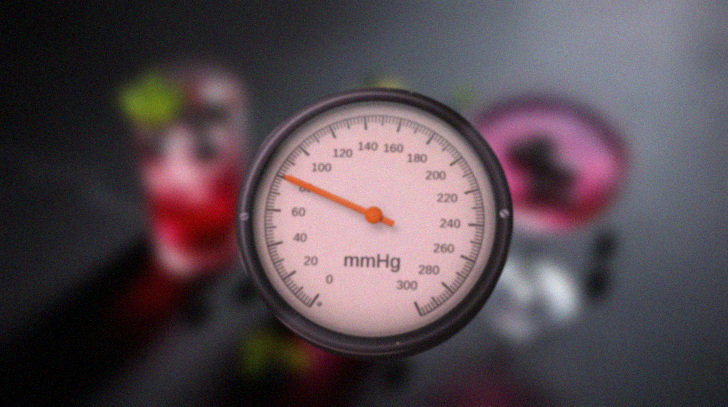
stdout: 80 mmHg
